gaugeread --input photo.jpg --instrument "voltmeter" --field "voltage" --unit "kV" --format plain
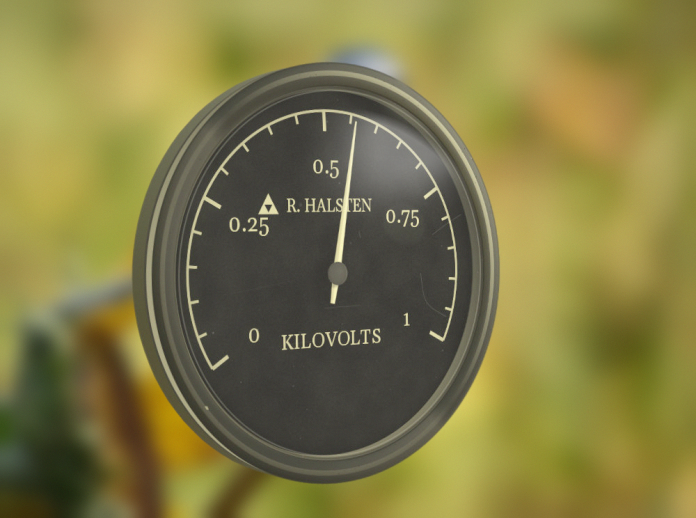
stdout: 0.55 kV
